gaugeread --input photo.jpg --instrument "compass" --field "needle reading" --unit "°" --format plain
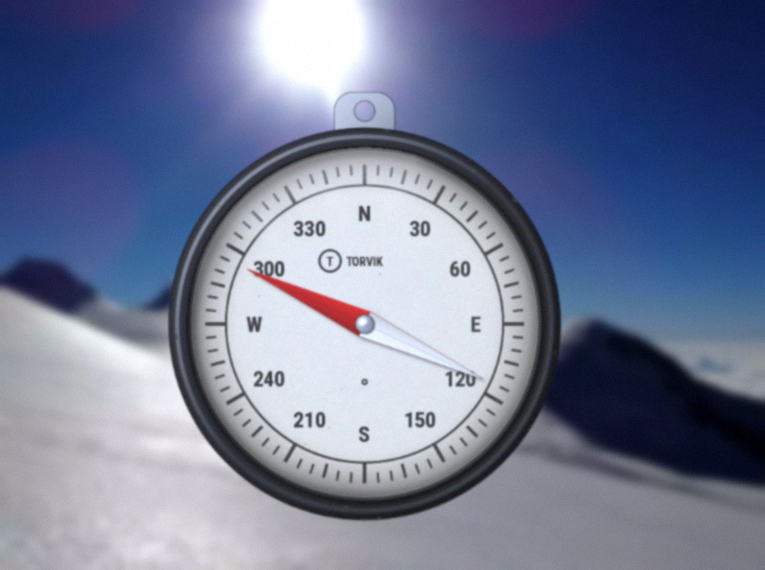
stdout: 295 °
